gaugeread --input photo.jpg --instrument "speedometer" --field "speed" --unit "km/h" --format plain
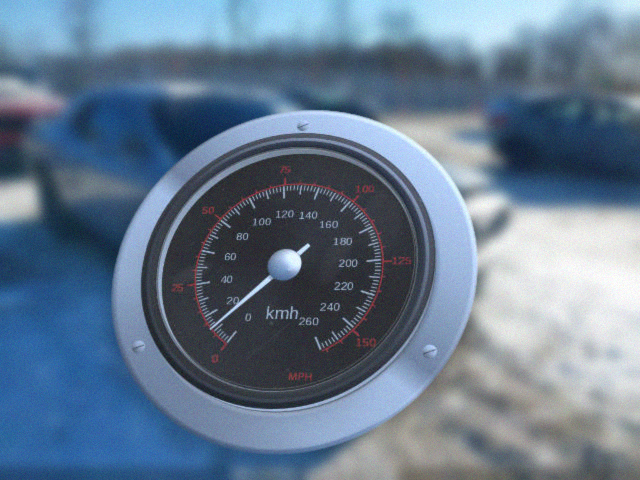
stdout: 10 km/h
